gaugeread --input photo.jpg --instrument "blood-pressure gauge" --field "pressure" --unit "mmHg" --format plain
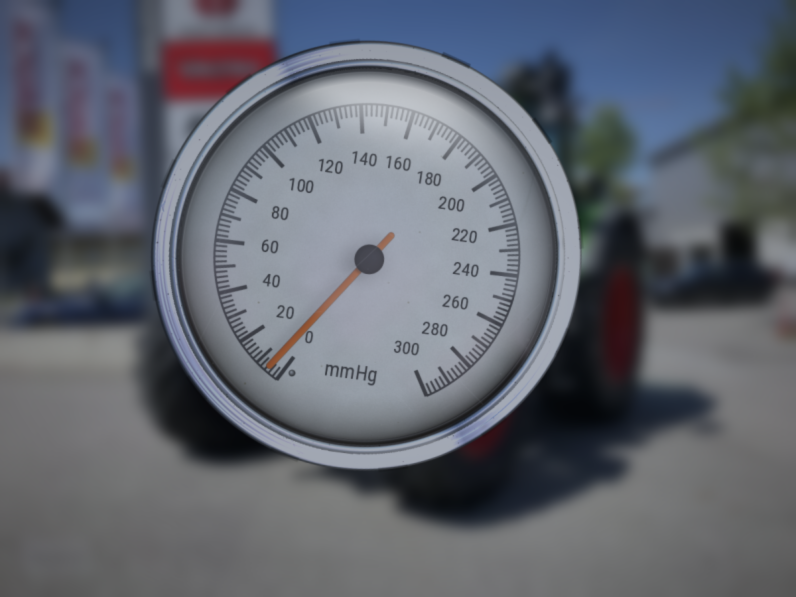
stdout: 6 mmHg
